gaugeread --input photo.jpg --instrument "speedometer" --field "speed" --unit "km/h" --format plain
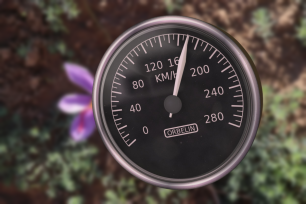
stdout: 170 km/h
